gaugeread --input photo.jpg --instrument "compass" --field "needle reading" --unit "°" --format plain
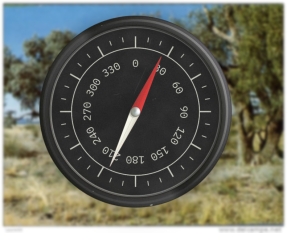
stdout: 25 °
